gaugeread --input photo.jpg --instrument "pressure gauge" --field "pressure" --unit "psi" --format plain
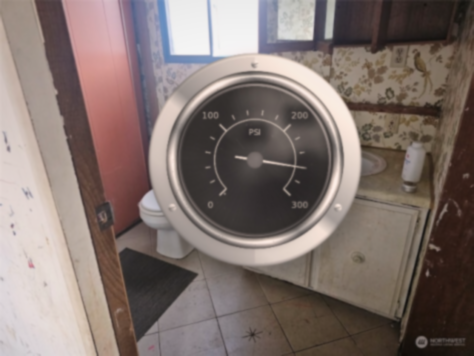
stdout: 260 psi
